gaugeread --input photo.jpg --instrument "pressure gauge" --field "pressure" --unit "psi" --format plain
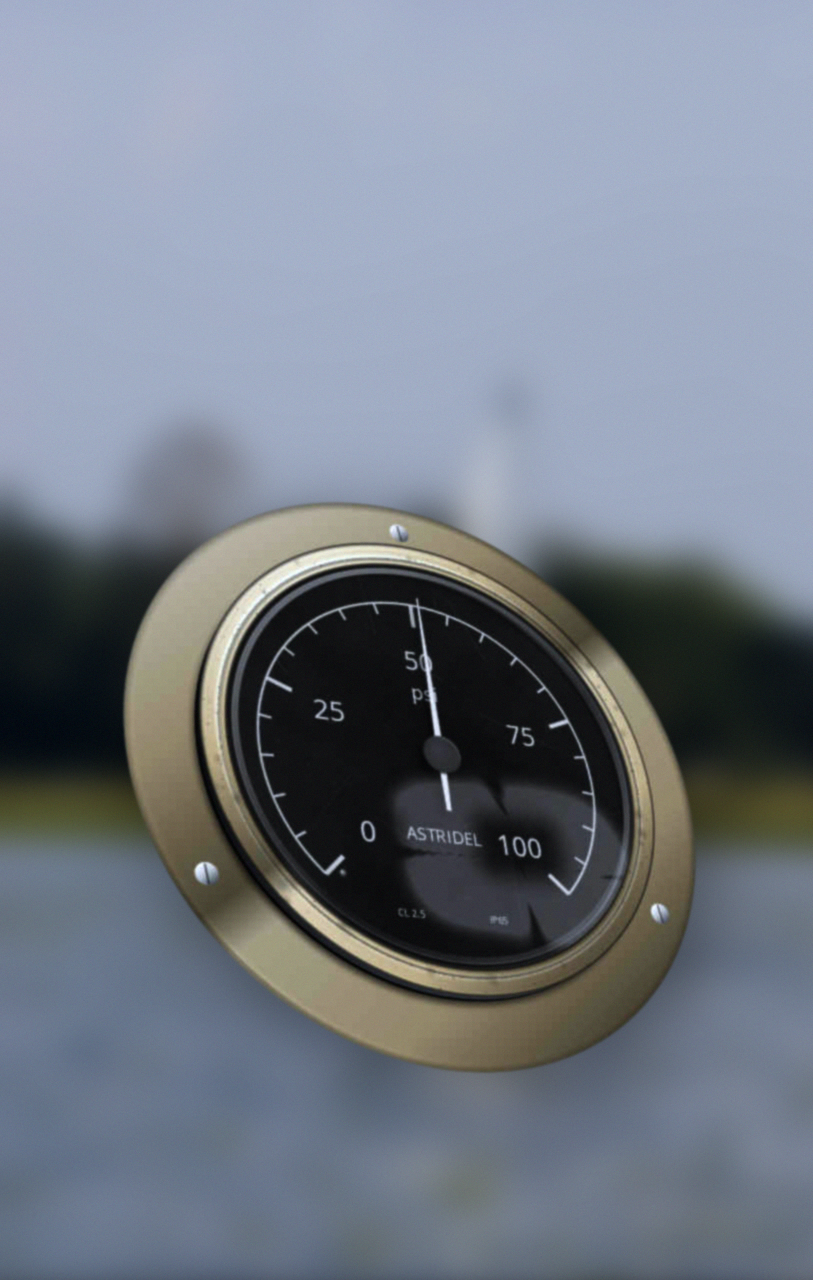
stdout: 50 psi
